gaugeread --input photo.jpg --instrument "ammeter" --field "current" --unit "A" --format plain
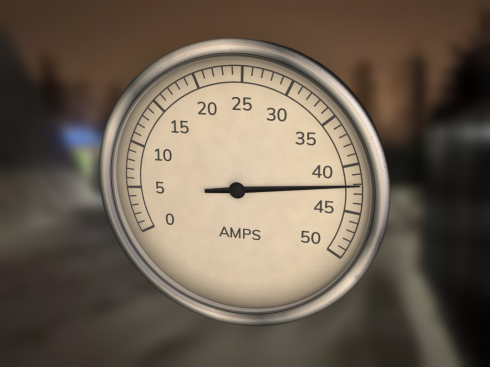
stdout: 42 A
